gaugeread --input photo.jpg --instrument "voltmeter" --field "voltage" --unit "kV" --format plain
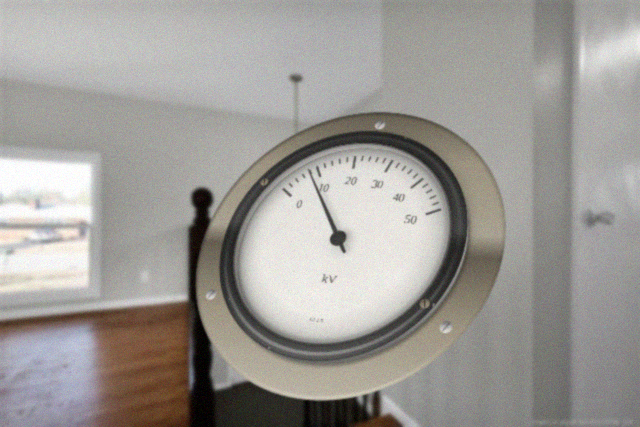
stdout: 8 kV
